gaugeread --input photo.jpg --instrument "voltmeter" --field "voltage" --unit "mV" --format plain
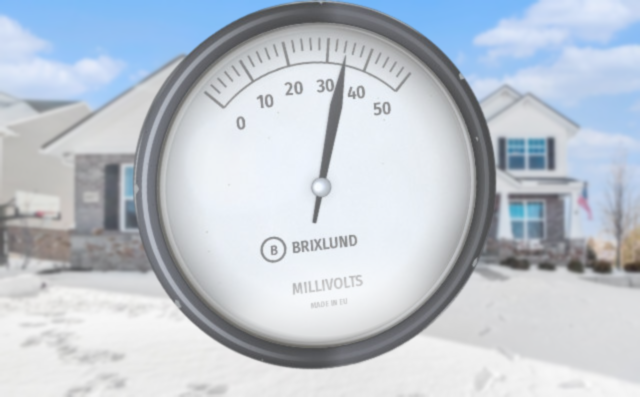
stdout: 34 mV
